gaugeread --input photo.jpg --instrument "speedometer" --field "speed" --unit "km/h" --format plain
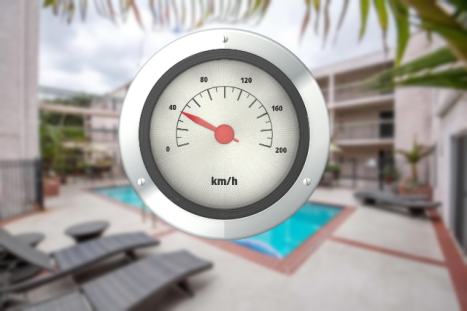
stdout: 40 km/h
